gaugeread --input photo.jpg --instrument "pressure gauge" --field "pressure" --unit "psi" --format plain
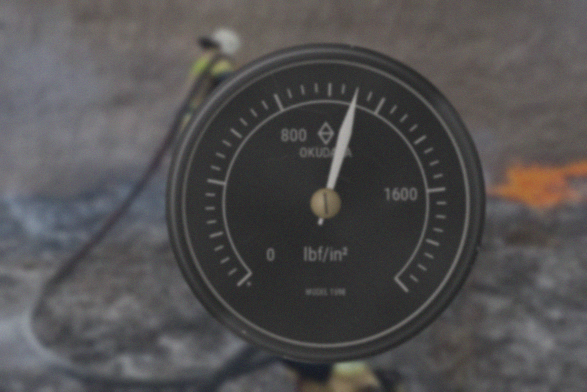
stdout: 1100 psi
